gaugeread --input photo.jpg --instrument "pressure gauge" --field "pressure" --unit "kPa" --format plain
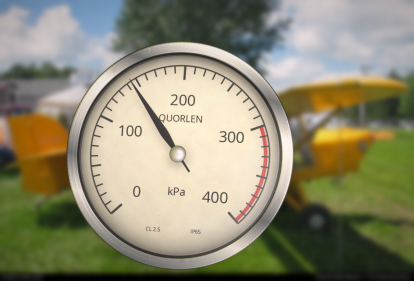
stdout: 145 kPa
